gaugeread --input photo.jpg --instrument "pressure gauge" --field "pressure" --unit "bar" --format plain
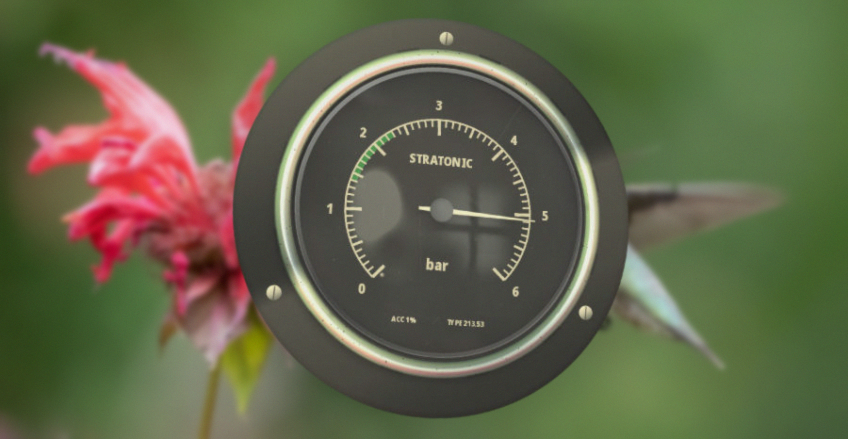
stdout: 5.1 bar
